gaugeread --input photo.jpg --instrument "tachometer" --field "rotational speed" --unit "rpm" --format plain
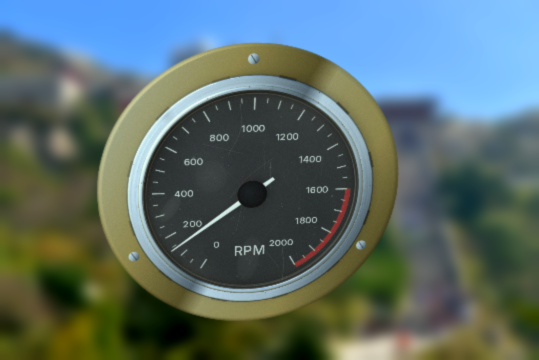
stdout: 150 rpm
